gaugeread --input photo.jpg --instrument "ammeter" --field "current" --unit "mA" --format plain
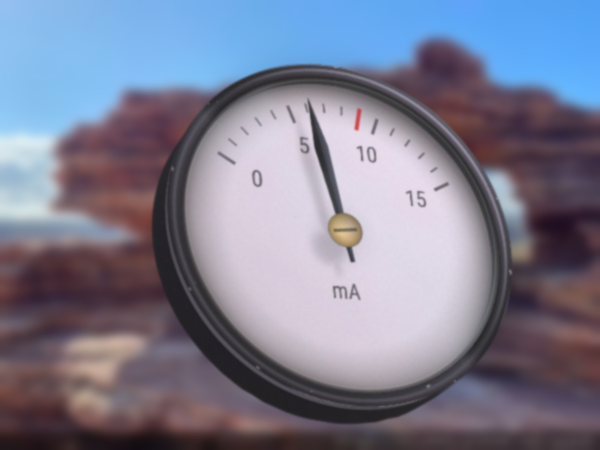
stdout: 6 mA
